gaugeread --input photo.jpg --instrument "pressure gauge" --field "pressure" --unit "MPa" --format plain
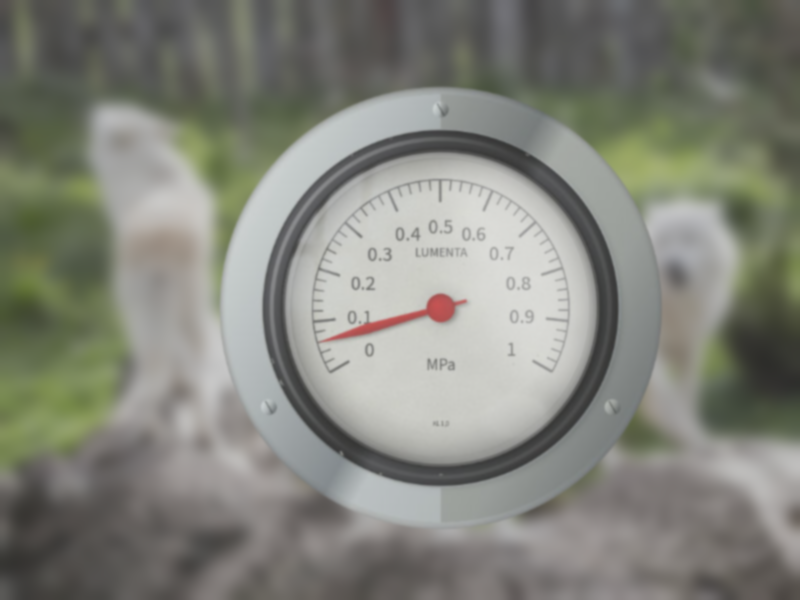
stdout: 0.06 MPa
